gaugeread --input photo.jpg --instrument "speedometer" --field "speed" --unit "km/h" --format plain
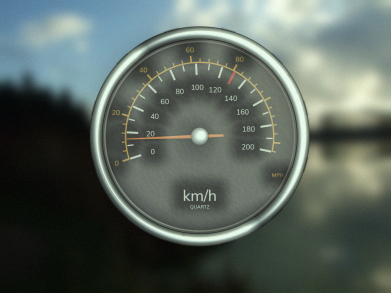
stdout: 15 km/h
